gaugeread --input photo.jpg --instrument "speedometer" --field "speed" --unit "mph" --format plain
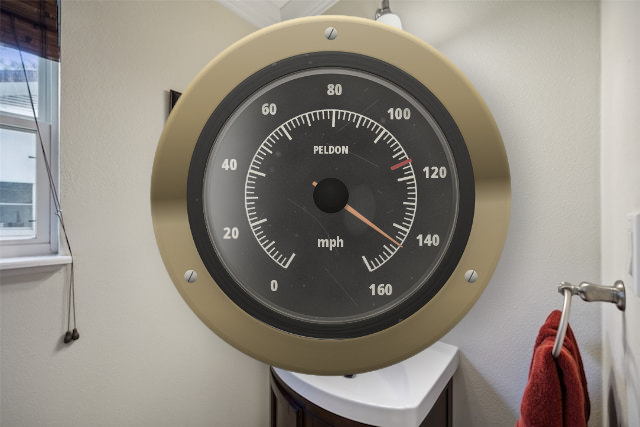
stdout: 146 mph
